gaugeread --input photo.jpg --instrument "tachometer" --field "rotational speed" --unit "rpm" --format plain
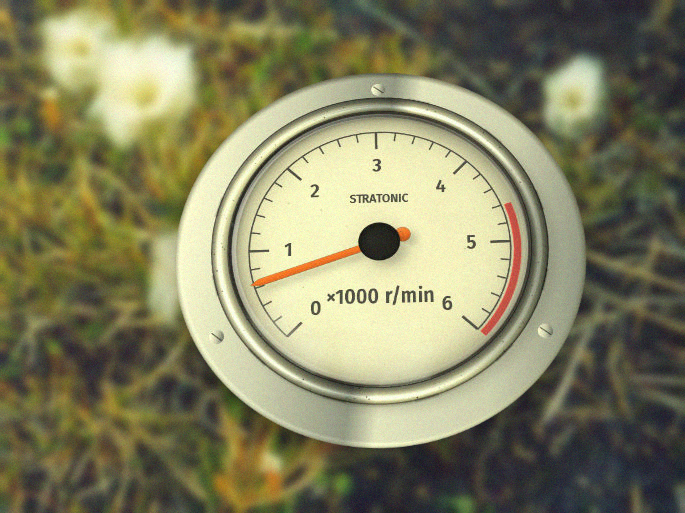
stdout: 600 rpm
